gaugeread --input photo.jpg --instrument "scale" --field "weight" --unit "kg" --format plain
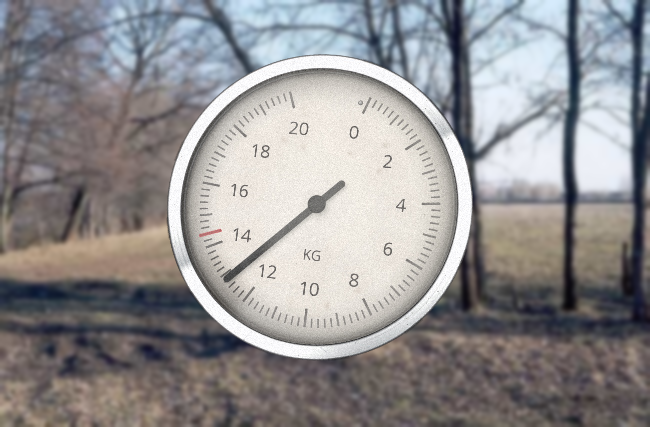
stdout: 12.8 kg
